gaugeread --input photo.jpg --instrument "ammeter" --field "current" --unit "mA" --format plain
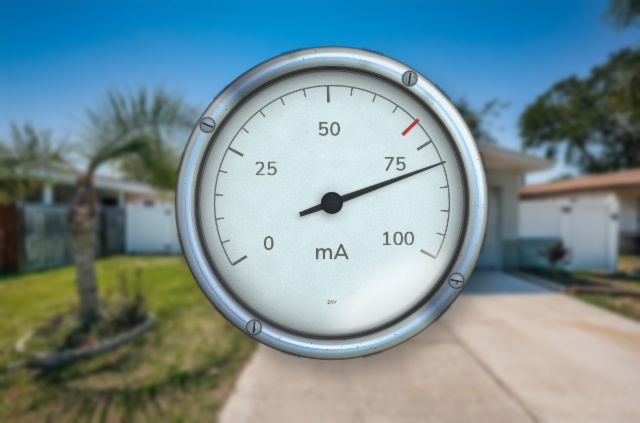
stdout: 80 mA
